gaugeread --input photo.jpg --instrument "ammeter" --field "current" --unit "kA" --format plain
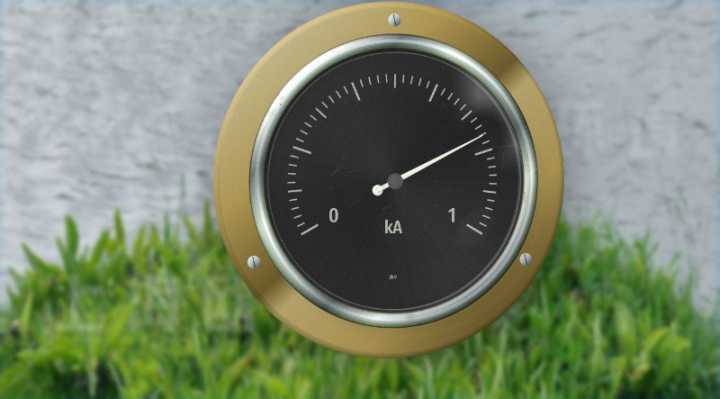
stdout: 0.76 kA
